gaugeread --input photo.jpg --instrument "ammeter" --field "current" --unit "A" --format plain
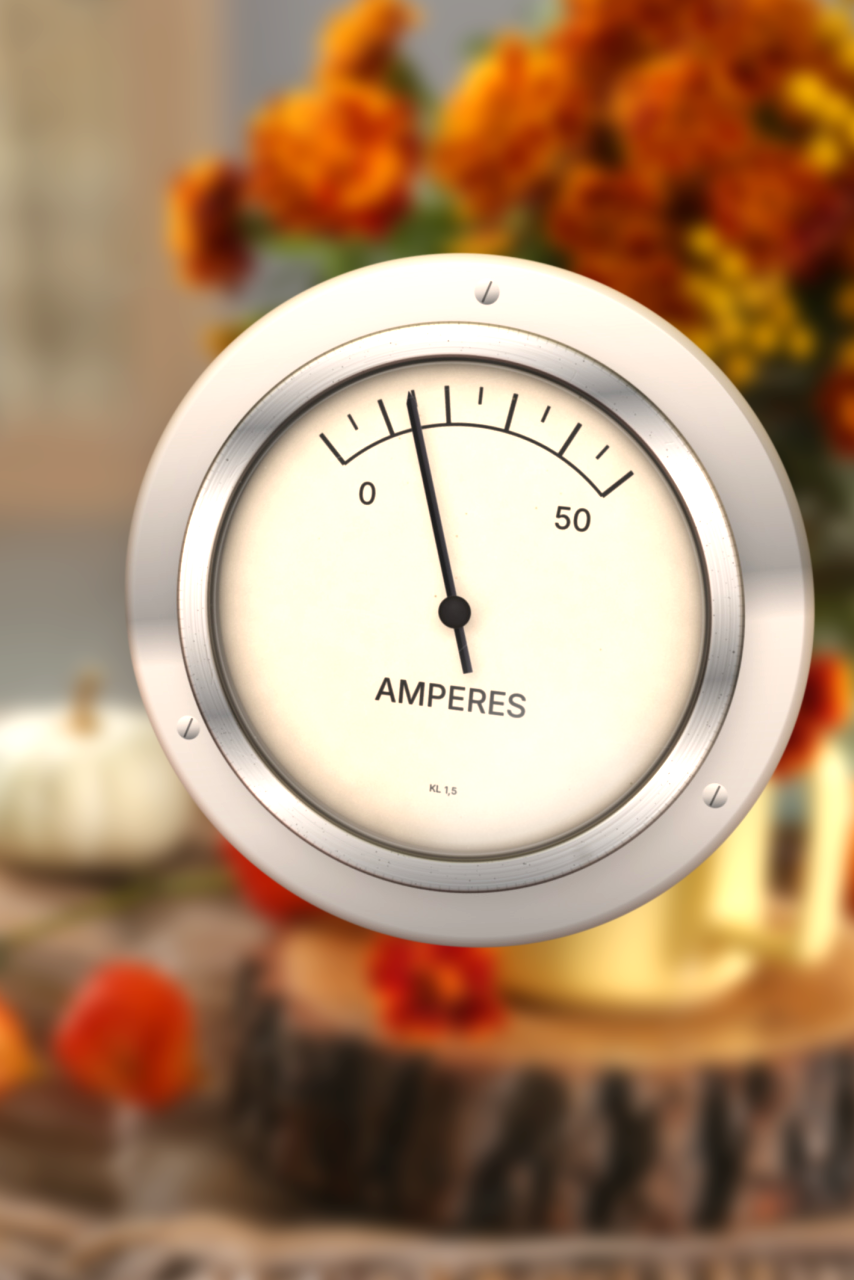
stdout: 15 A
